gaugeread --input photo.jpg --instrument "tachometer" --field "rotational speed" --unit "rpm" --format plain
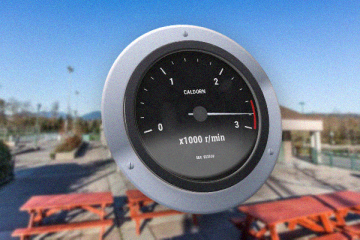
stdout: 2800 rpm
